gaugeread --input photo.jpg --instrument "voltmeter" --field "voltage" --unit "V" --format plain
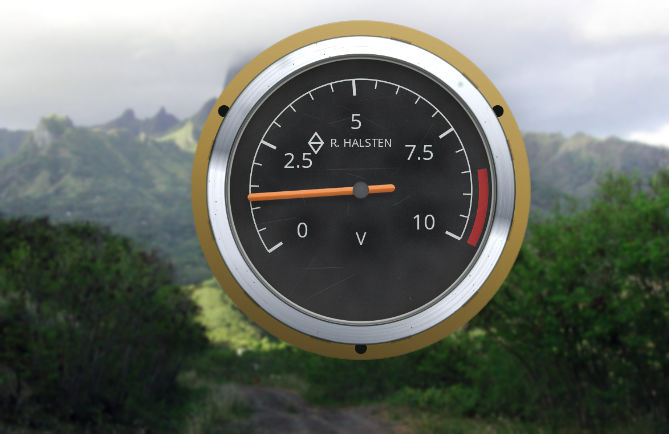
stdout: 1.25 V
